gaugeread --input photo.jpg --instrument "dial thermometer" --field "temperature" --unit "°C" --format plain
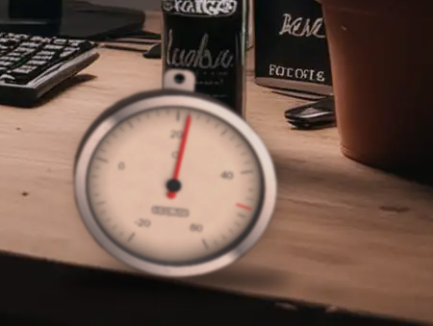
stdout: 22 °C
